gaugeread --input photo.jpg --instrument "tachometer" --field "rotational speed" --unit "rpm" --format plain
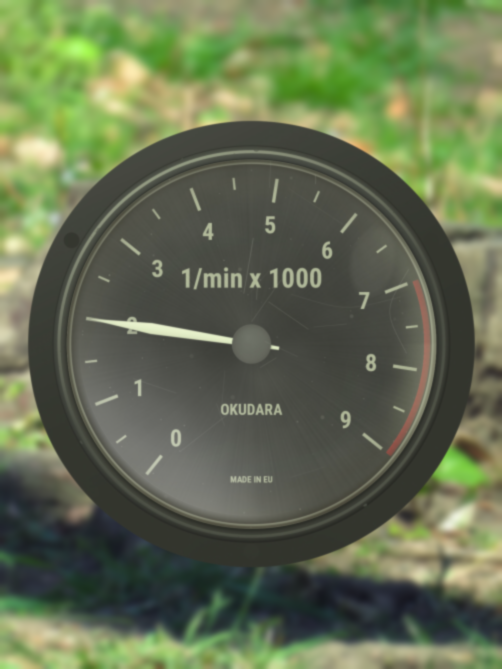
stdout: 2000 rpm
